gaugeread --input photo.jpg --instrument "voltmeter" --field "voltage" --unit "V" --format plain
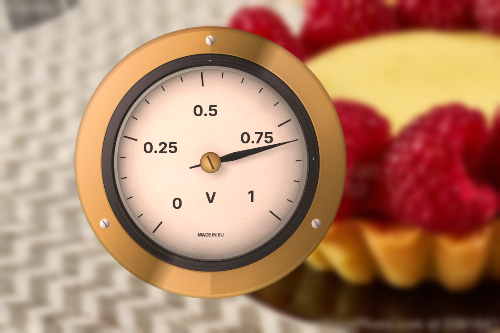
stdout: 0.8 V
